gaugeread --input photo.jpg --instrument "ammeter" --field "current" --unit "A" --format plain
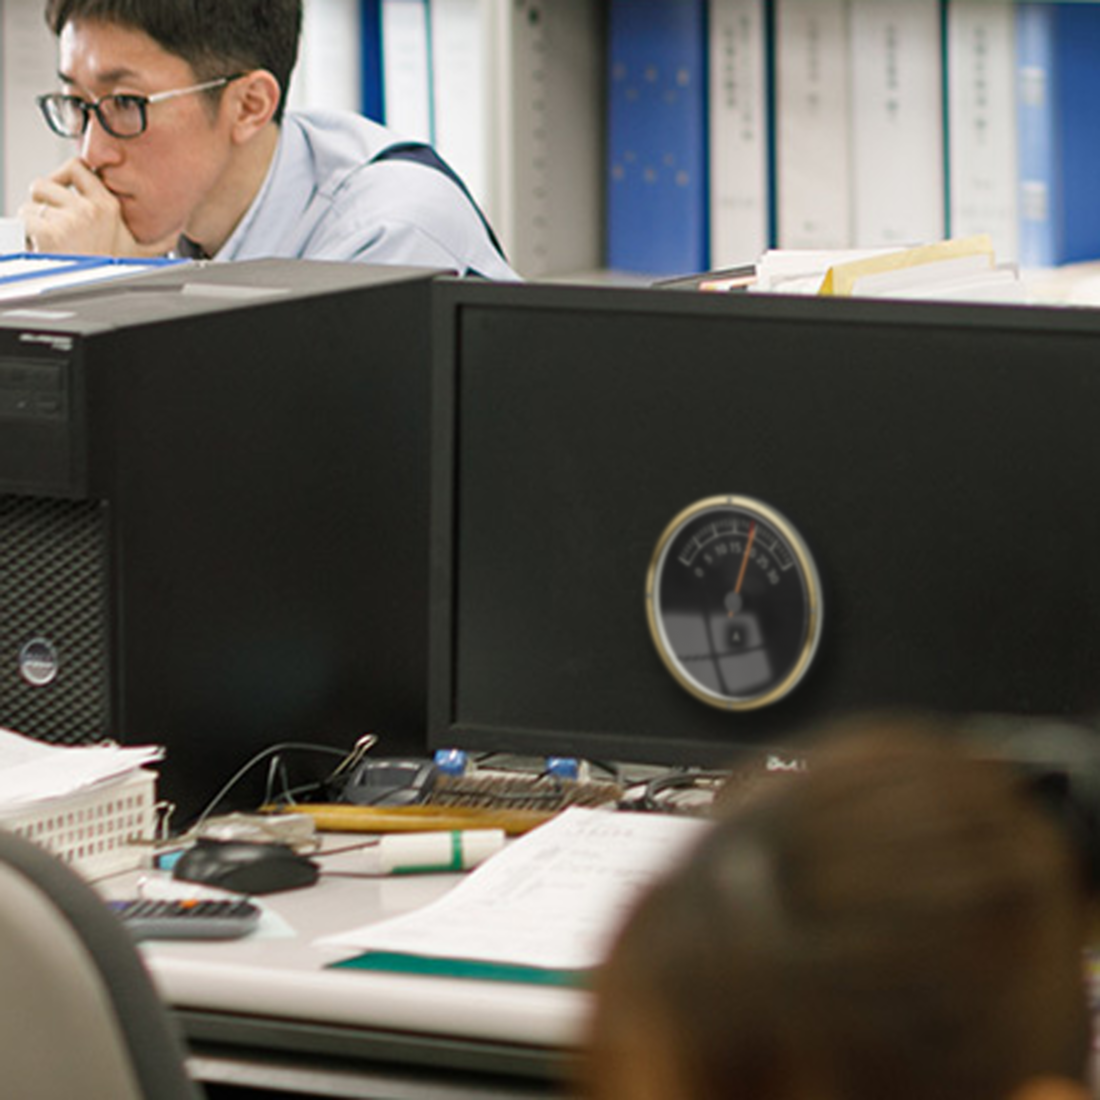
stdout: 20 A
